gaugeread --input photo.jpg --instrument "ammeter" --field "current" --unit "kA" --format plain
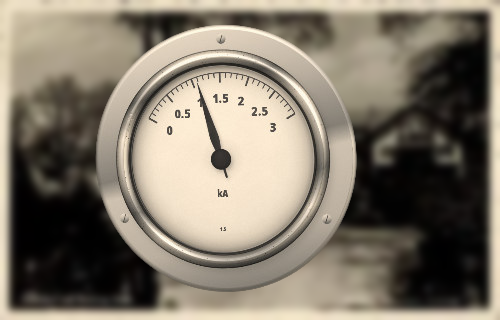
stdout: 1.1 kA
